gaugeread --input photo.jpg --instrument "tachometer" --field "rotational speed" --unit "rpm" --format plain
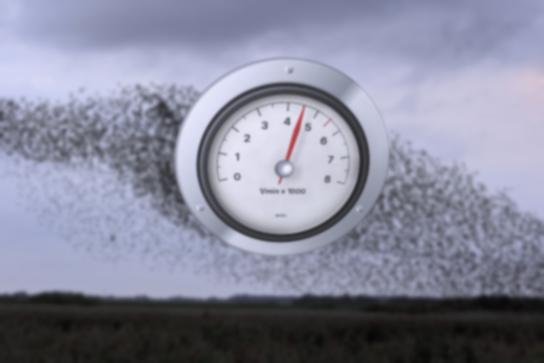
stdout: 4500 rpm
